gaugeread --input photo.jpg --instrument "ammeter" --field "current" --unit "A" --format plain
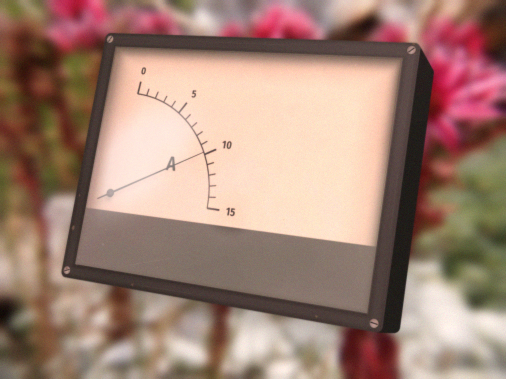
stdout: 10 A
